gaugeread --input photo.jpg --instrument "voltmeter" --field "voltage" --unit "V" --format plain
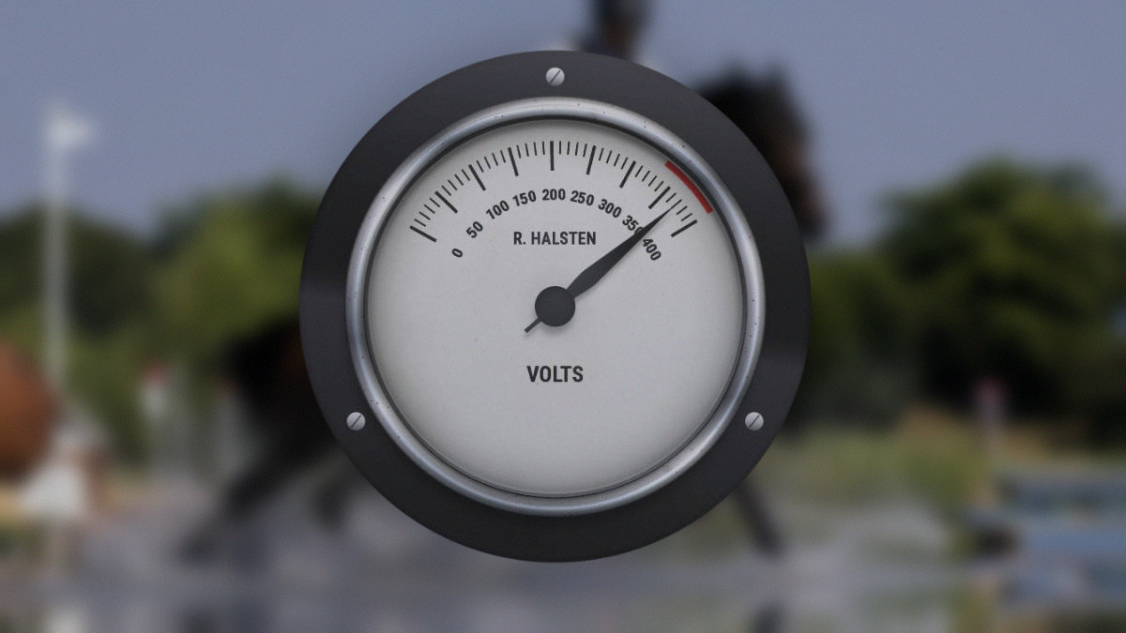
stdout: 370 V
